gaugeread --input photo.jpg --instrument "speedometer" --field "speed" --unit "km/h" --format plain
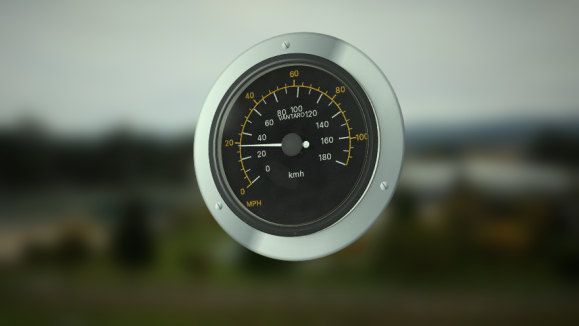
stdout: 30 km/h
